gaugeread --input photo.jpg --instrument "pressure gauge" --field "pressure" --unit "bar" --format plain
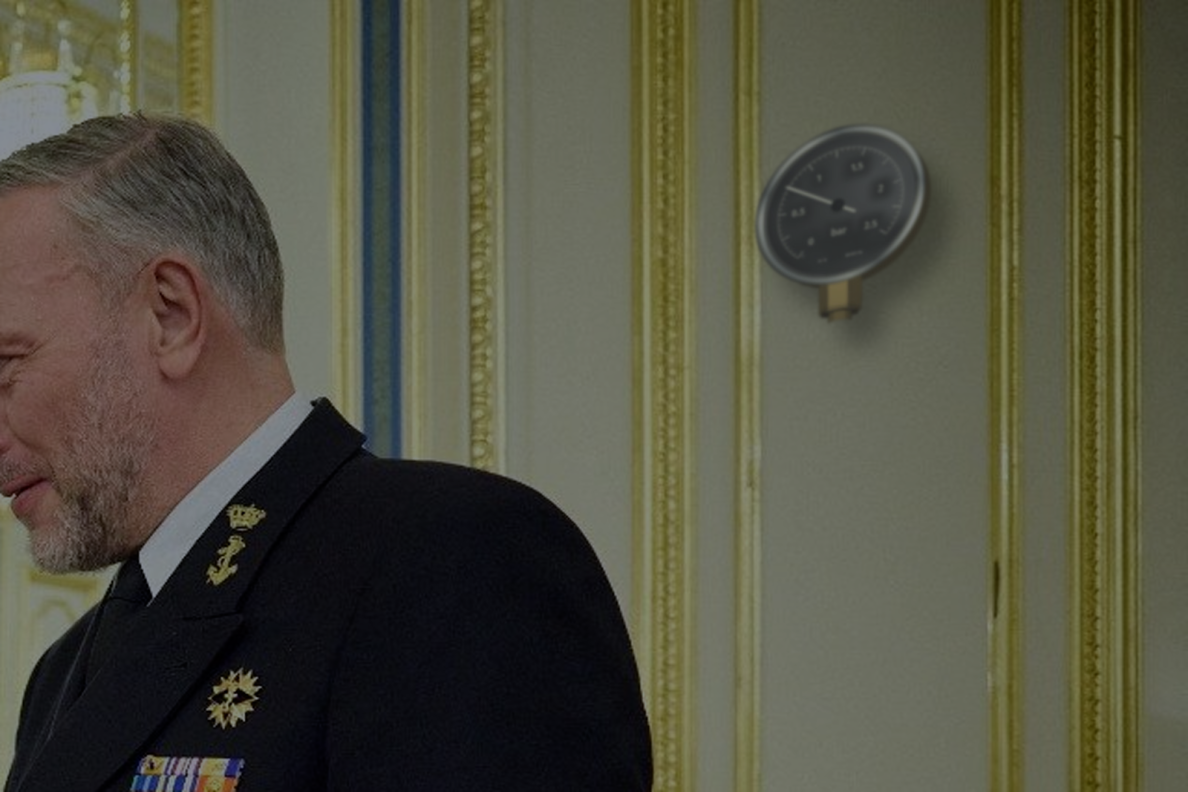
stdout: 0.75 bar
